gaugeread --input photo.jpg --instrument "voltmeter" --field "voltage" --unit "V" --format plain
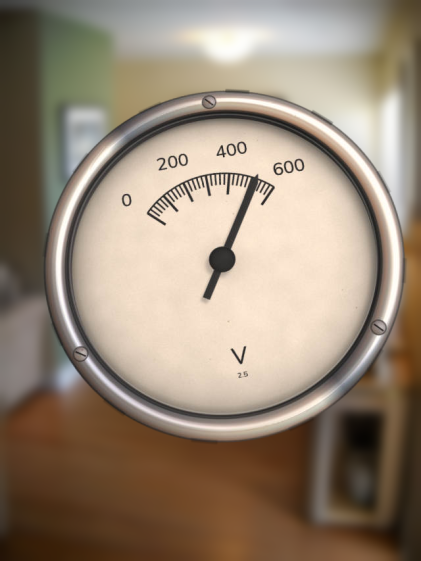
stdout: 520 V
